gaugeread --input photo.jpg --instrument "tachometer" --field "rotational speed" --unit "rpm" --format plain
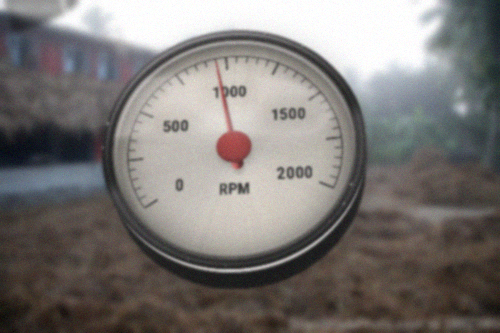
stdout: 950 rpm
